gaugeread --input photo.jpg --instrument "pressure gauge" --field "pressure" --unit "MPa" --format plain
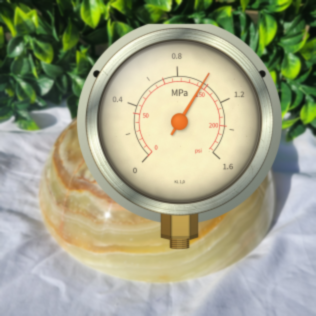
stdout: 1 MPa
